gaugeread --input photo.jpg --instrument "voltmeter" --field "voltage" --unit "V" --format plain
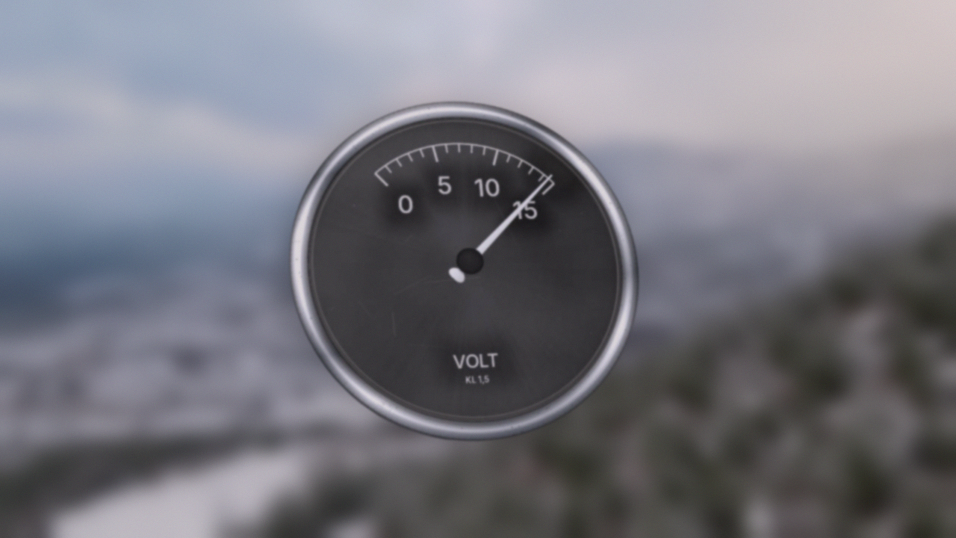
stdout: 14.5 V
